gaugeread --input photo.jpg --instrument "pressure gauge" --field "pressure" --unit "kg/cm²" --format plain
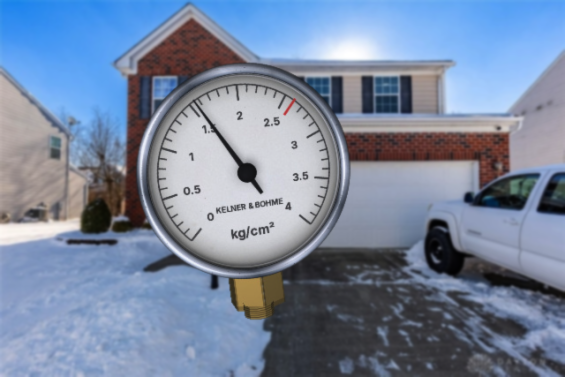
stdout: 1.55 kg/cm²
